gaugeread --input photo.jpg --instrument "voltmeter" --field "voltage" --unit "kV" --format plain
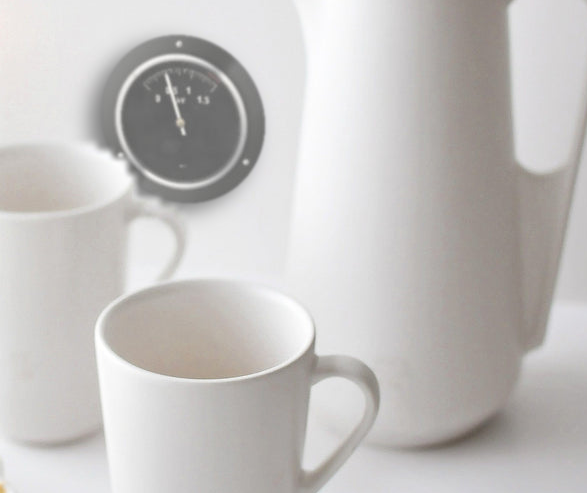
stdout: 0.5 kV
